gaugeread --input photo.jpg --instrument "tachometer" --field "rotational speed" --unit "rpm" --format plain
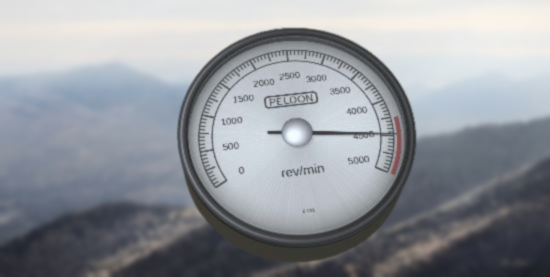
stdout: 4500 rpm
